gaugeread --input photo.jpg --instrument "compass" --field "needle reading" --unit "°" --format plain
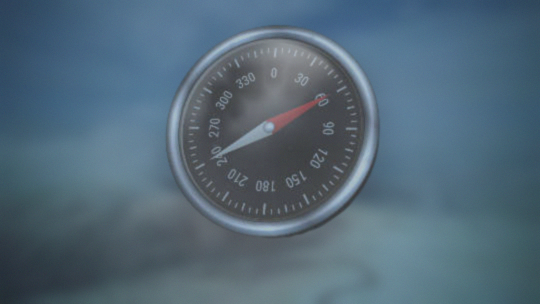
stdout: 60 °
